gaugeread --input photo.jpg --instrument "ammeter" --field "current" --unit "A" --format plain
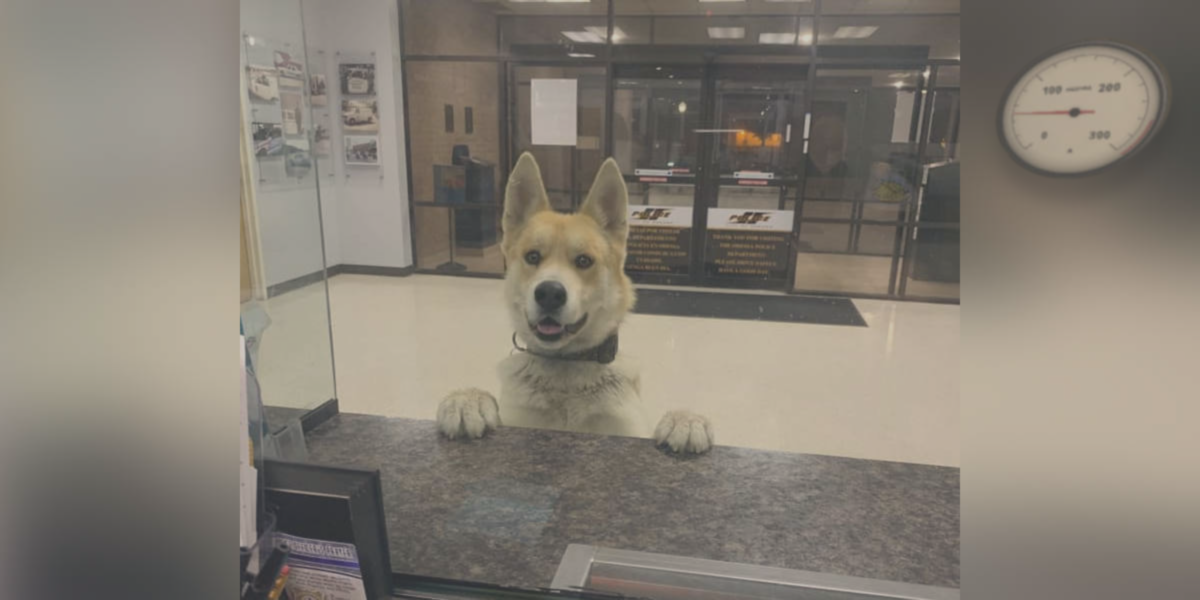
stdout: 50 A
